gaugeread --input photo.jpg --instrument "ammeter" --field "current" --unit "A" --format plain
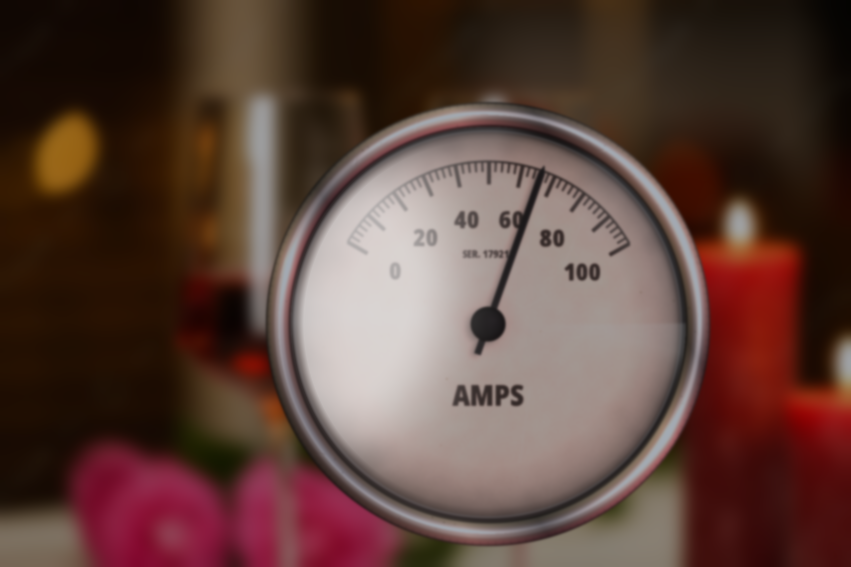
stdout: 66 A
